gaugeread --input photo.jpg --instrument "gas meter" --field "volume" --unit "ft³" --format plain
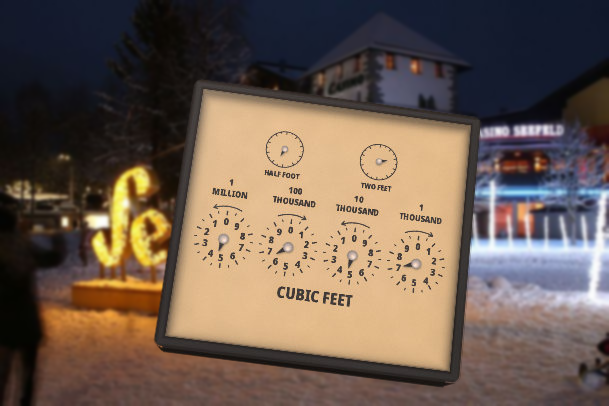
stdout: 464700 ft³
